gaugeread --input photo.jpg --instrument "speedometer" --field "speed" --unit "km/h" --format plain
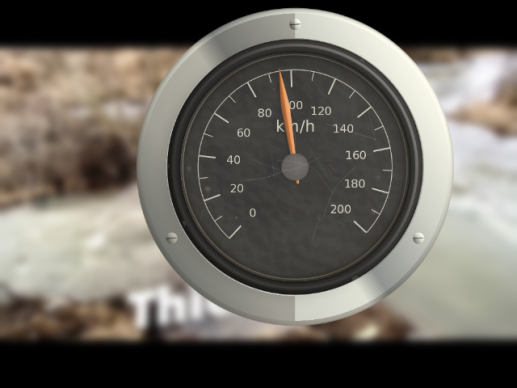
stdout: 95 km/h
